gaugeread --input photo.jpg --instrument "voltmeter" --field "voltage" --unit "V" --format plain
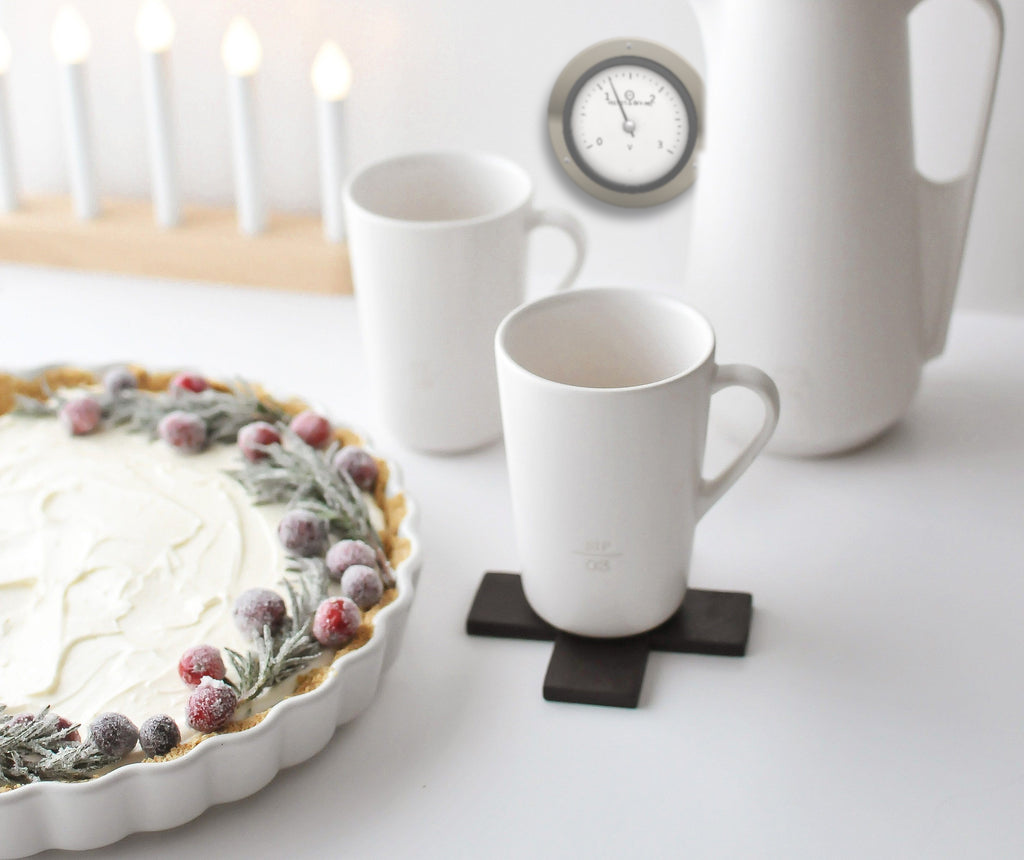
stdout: 1.2 V
